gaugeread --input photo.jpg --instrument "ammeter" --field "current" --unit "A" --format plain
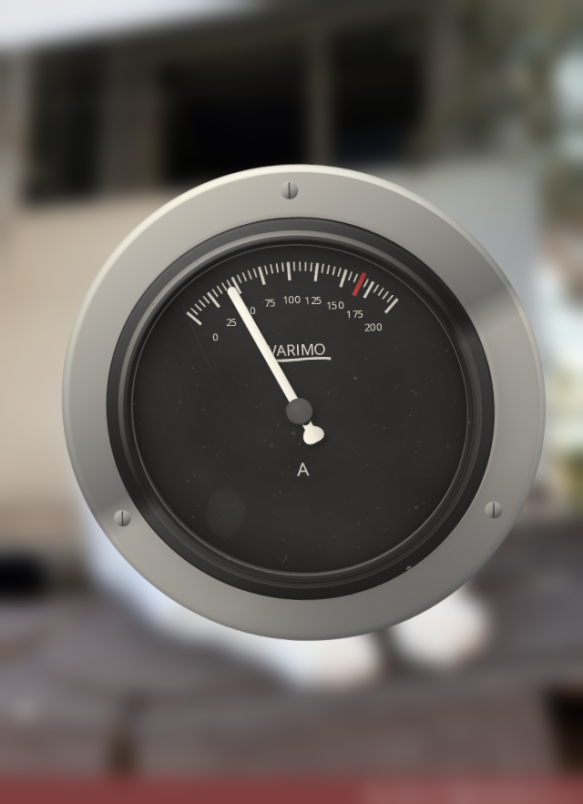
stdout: 45 A
